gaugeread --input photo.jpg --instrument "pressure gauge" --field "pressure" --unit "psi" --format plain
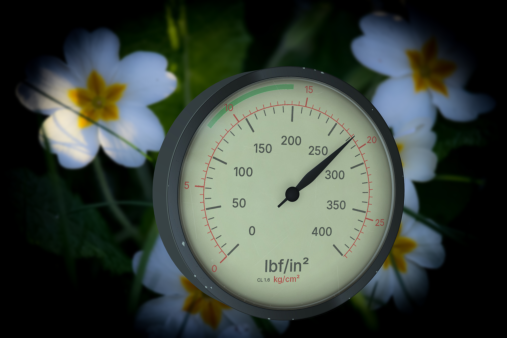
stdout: 270 psi
